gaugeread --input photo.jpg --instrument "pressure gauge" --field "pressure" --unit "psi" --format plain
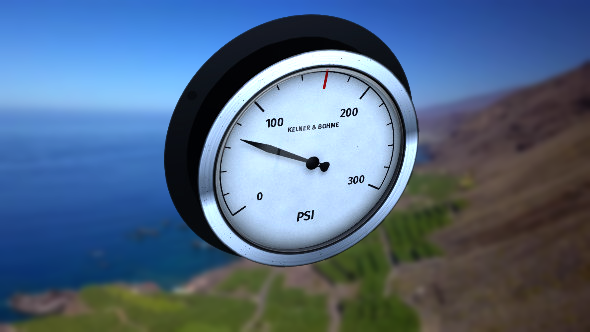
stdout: 70 psi
